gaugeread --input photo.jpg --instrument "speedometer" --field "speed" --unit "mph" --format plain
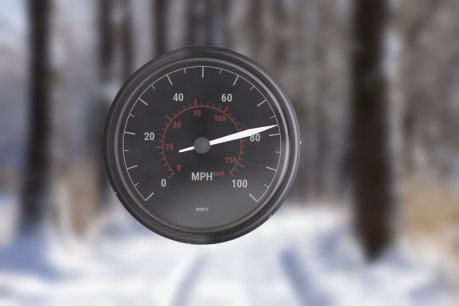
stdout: 77.5 mph
